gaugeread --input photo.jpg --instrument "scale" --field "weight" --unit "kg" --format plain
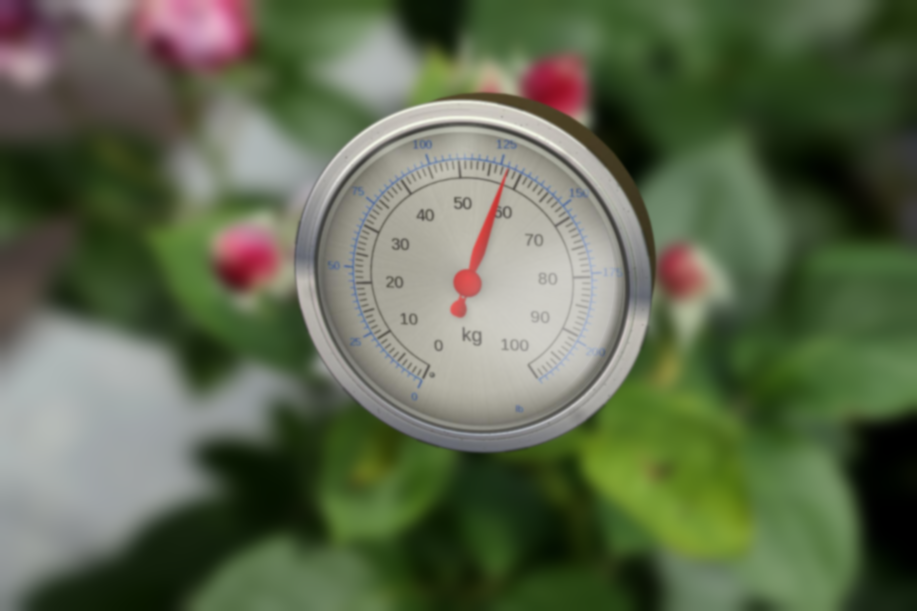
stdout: 58 kg
